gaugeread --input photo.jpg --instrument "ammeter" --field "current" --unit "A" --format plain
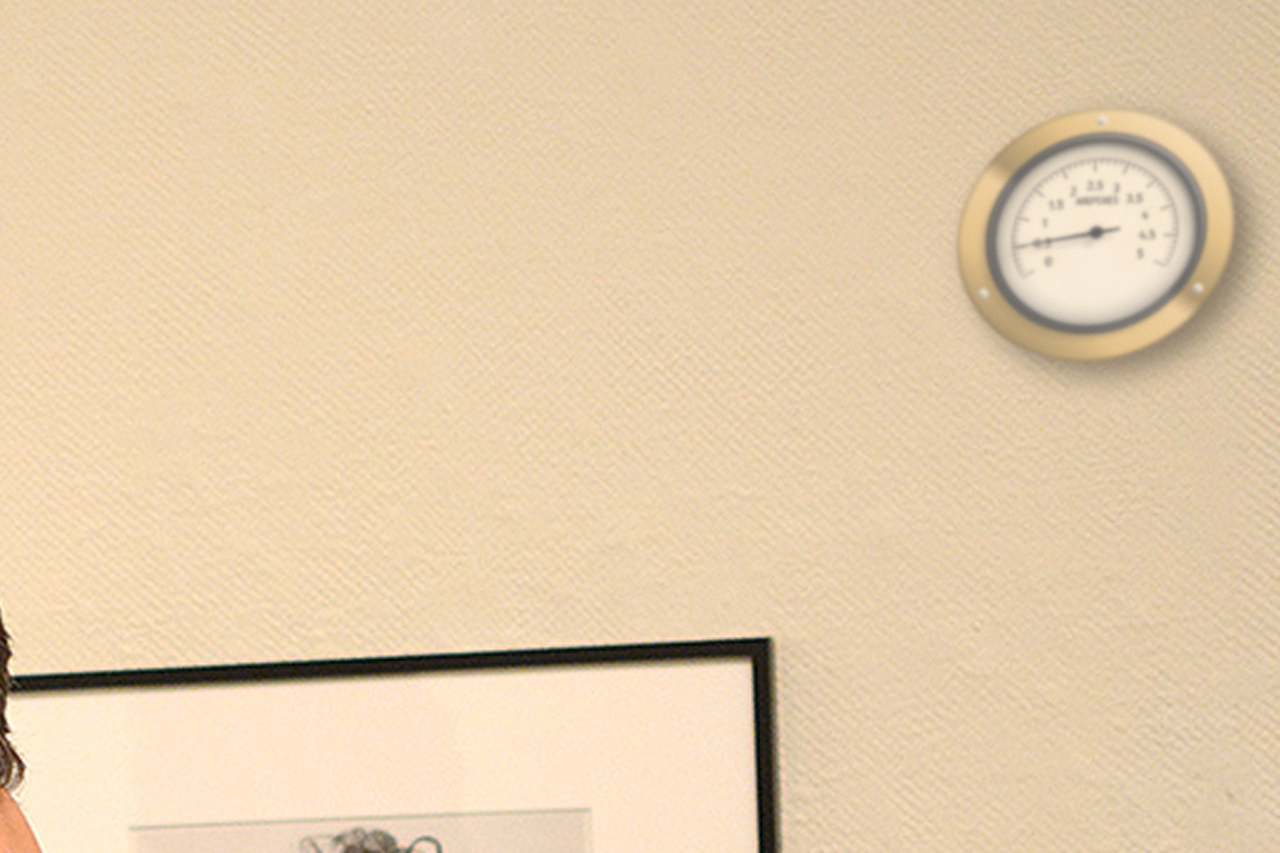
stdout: 0.5 A
